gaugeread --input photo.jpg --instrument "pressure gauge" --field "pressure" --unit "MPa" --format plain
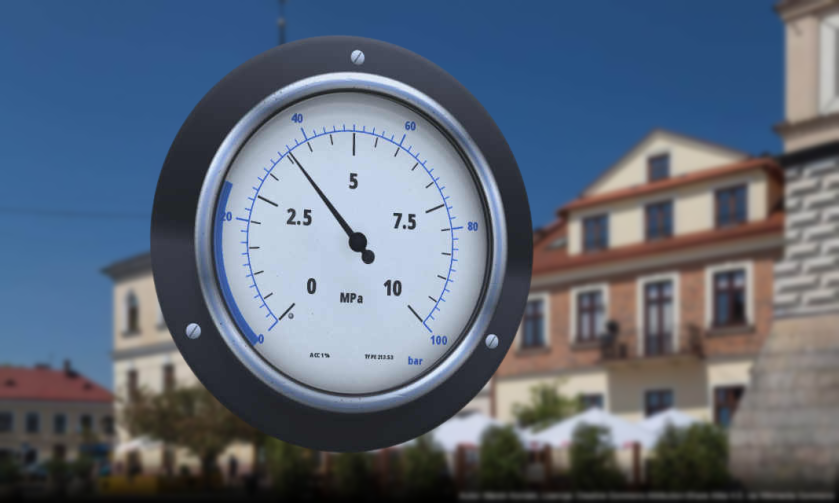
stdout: 3.5 MPa
